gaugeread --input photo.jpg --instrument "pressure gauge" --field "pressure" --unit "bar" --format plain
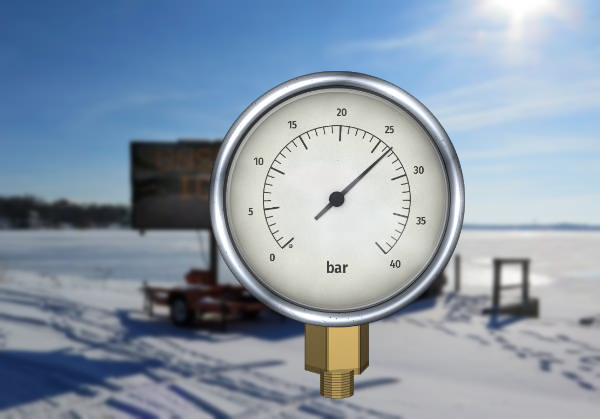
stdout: 26.5 bar
